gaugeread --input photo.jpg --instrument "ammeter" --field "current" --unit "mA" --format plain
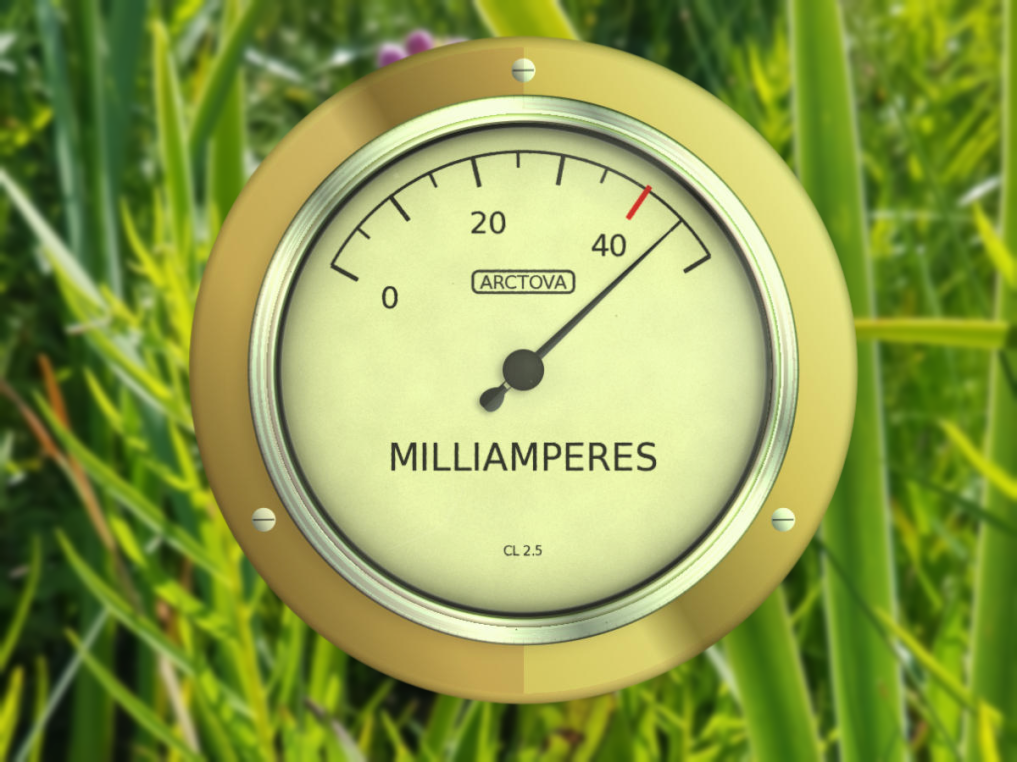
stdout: 45 mA
